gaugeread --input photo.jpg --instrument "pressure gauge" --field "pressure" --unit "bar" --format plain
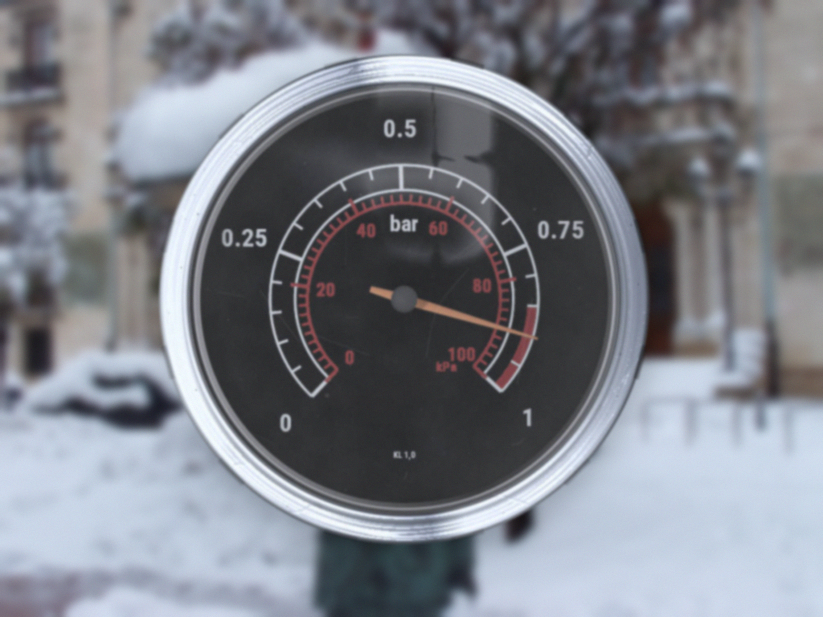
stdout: 0.9 bar
